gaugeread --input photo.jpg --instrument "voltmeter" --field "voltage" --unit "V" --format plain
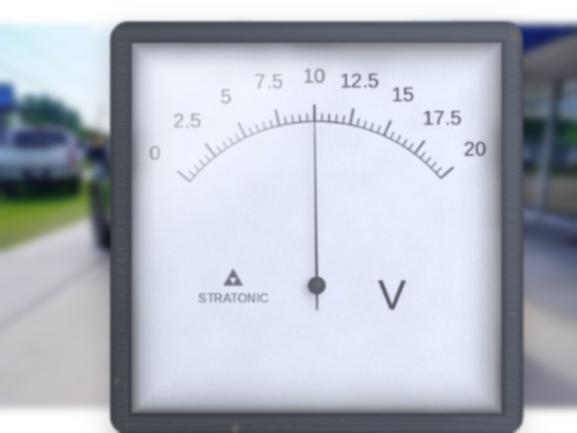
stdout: 10 V
